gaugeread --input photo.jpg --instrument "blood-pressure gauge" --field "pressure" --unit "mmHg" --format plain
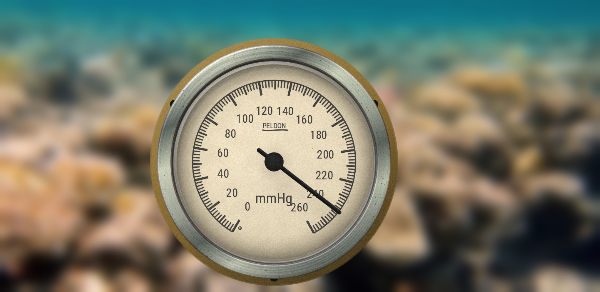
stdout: 240 mmHg
